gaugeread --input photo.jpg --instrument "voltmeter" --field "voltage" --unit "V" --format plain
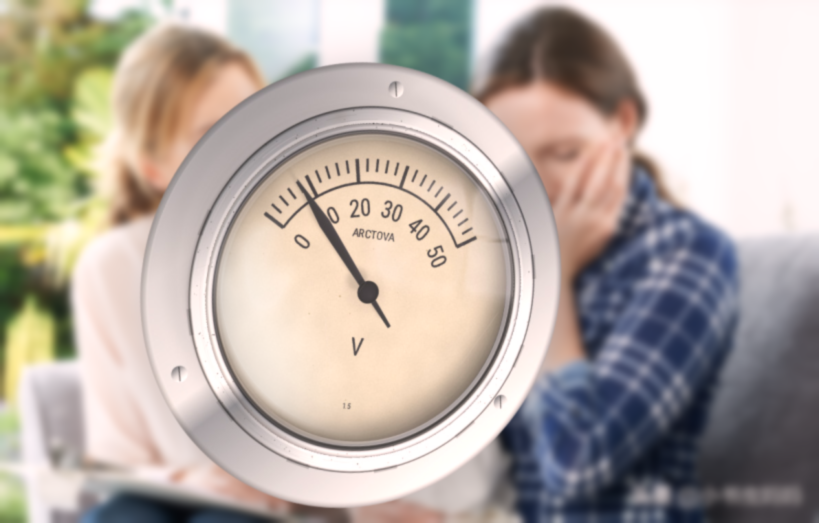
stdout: 8 V
